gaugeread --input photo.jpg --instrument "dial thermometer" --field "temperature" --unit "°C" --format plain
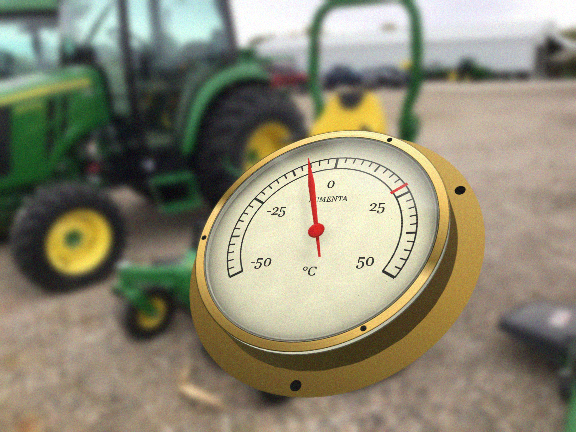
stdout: -7.5 °C
